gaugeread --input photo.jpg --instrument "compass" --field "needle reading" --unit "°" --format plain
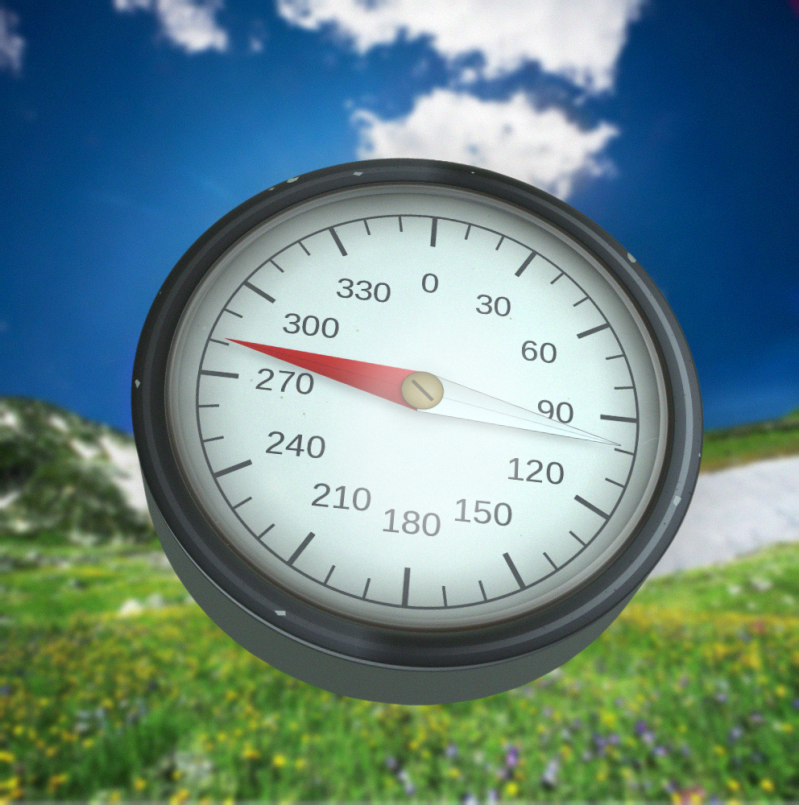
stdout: 280 °
